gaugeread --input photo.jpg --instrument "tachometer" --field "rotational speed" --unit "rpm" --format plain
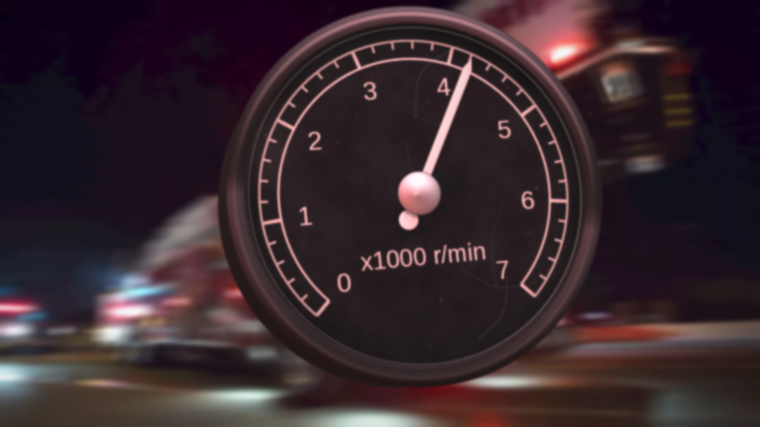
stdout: 4200 rpm
